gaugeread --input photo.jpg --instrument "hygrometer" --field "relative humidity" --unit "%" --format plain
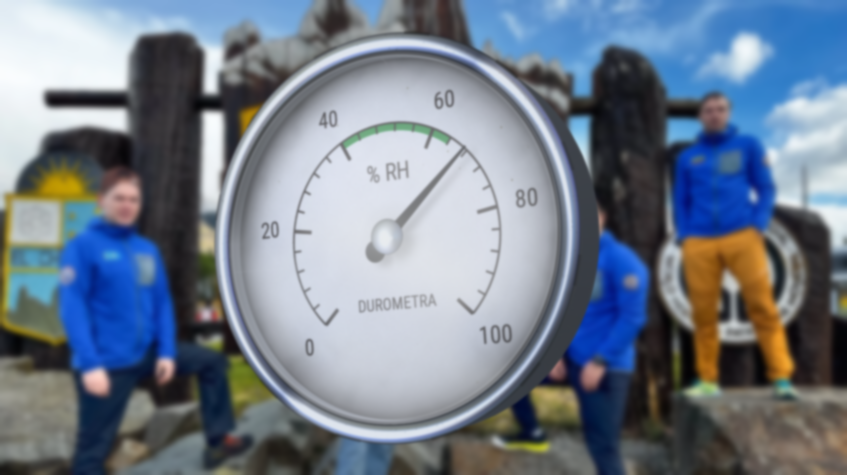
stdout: 68 %
